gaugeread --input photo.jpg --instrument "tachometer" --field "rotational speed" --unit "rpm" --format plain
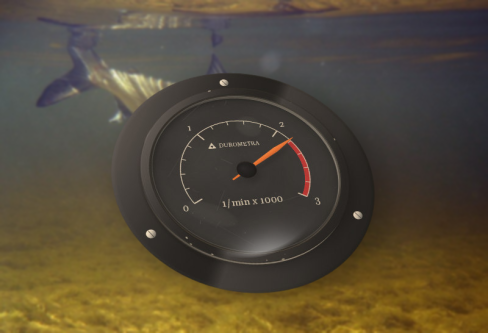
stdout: 2200 rpm
